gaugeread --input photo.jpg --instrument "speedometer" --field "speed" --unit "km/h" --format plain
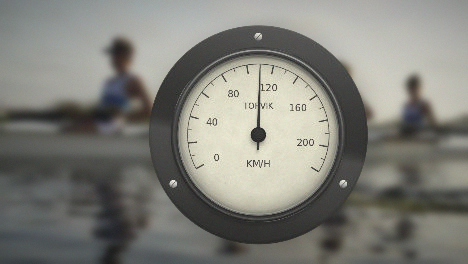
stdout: 110 km/h
